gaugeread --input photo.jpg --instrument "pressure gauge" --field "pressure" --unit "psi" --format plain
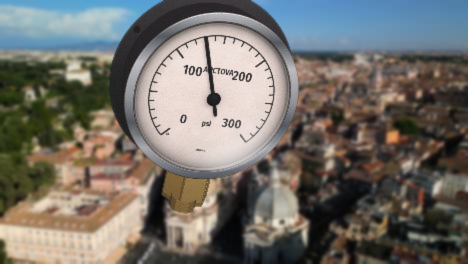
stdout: 130 psi
